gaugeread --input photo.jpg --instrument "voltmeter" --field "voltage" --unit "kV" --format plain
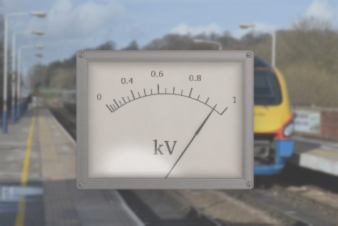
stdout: 0.95 kV
